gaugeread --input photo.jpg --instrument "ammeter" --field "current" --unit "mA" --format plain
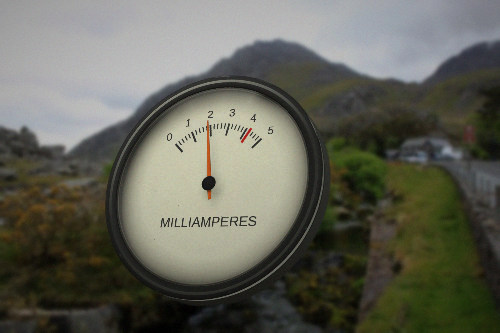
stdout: 2 mA
